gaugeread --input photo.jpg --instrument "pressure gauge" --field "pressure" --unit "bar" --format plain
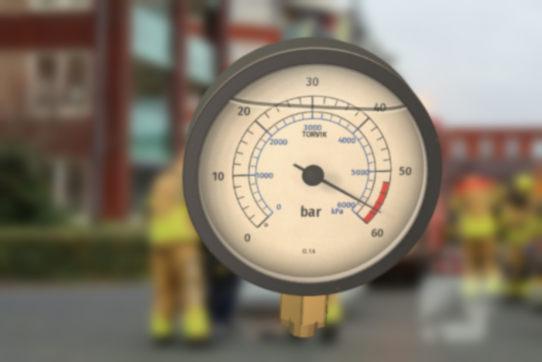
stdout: 57 bar
